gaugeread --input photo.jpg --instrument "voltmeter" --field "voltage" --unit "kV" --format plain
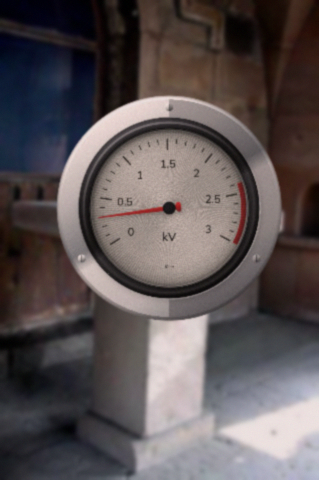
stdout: 0.3 kV
